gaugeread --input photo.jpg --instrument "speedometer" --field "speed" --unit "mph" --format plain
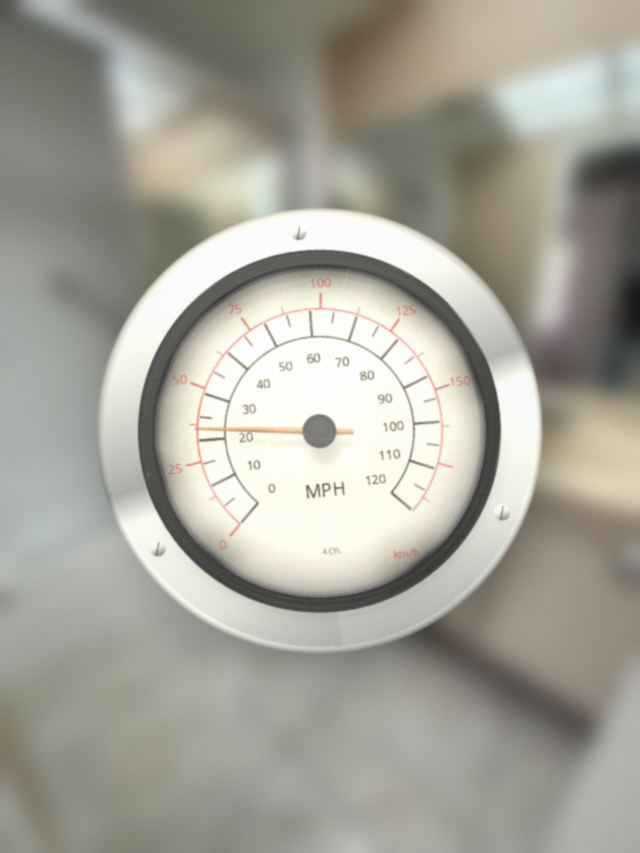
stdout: 22.5 mph
